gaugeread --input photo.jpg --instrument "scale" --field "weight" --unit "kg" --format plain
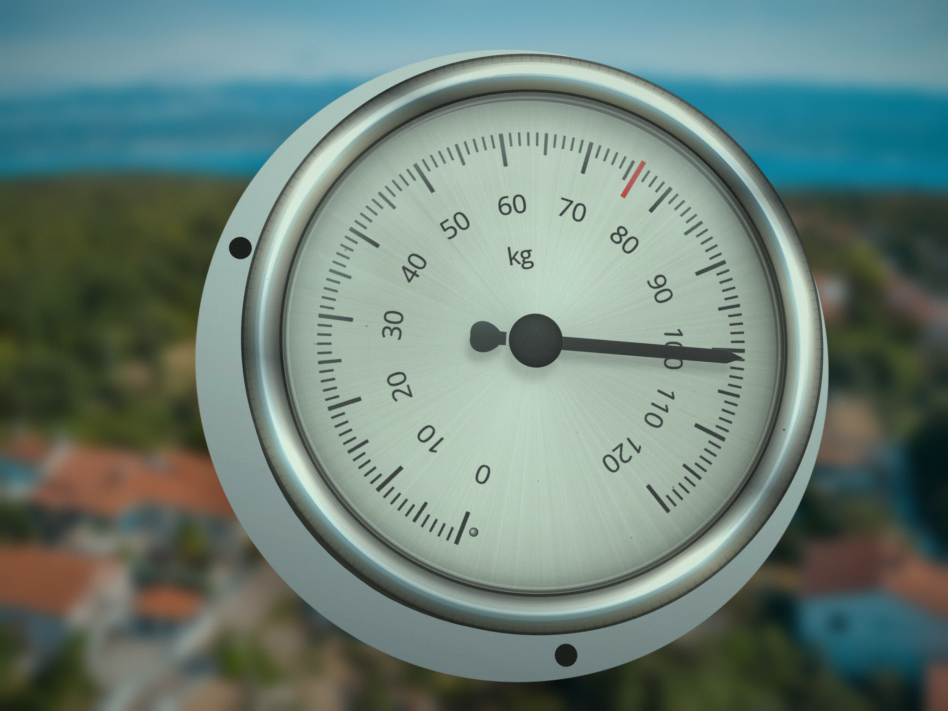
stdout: 101 kg
